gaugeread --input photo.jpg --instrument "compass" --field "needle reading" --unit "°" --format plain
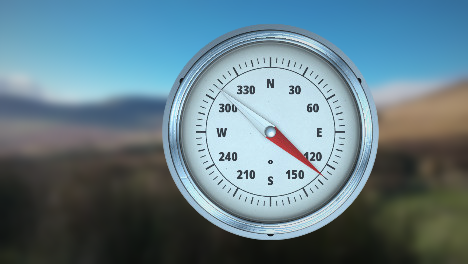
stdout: 130 °
